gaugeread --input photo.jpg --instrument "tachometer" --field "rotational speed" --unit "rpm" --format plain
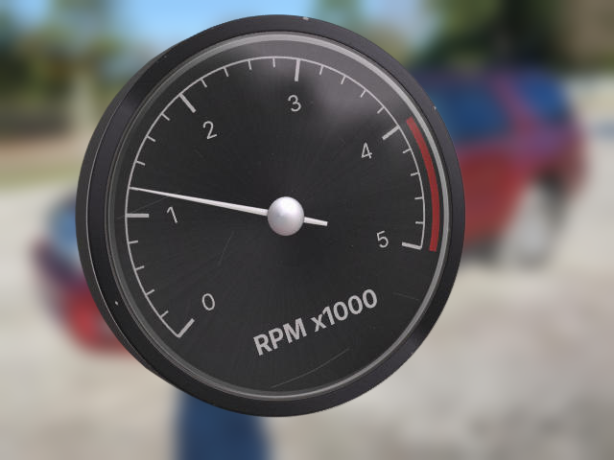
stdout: 1200 rpm
